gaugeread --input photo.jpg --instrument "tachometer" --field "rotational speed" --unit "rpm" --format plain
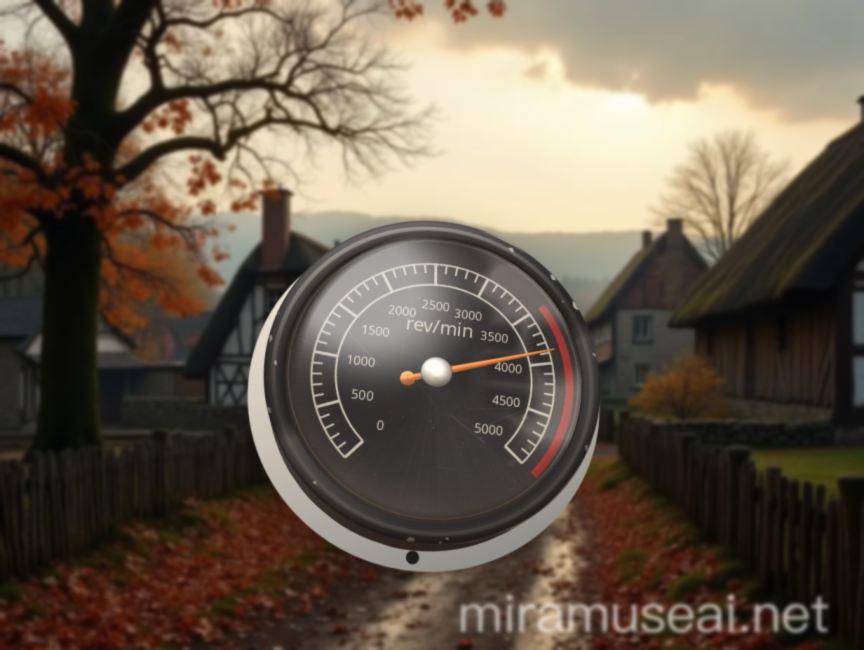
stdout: 3900 rpm
